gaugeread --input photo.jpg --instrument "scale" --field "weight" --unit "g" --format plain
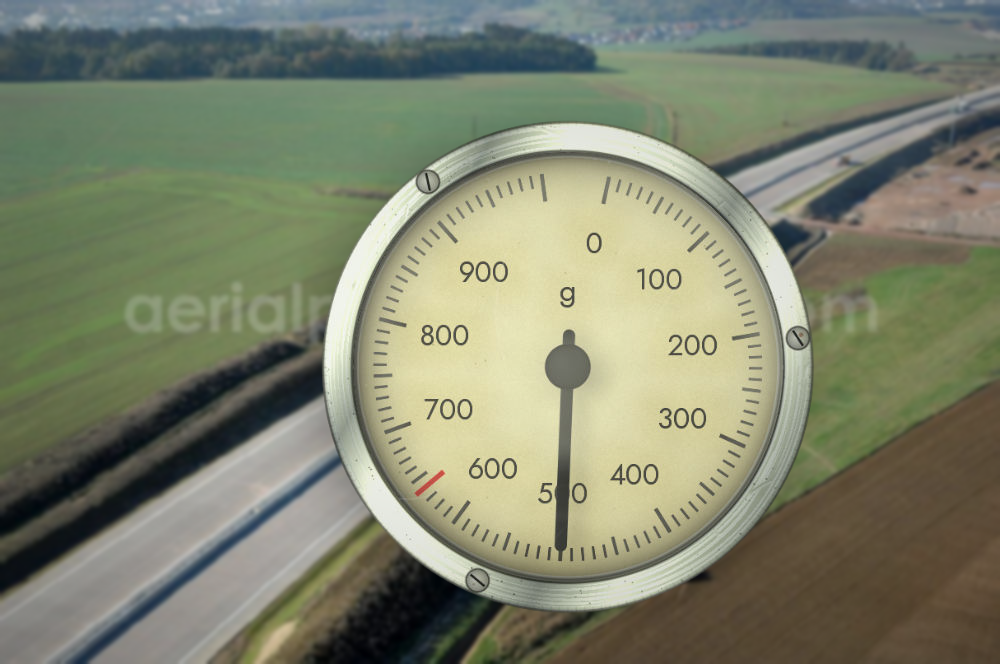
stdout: 500 g
